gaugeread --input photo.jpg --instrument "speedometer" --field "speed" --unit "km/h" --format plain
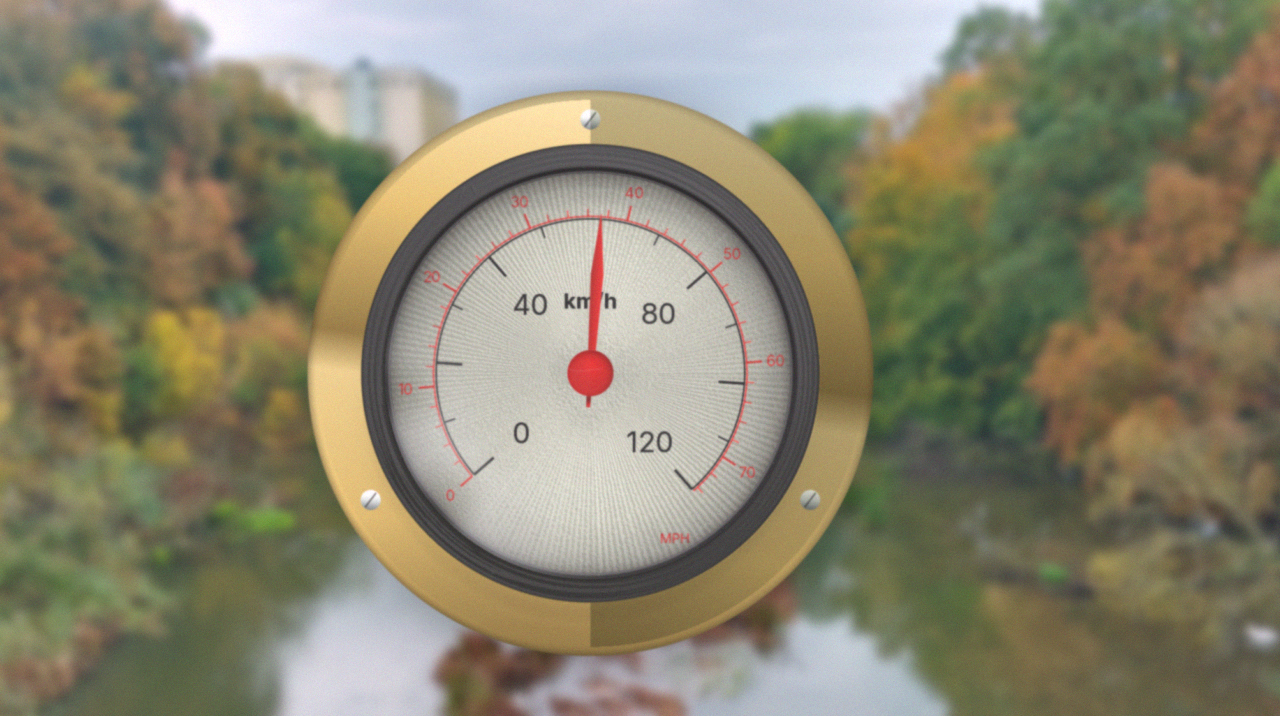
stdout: 60 km/h
